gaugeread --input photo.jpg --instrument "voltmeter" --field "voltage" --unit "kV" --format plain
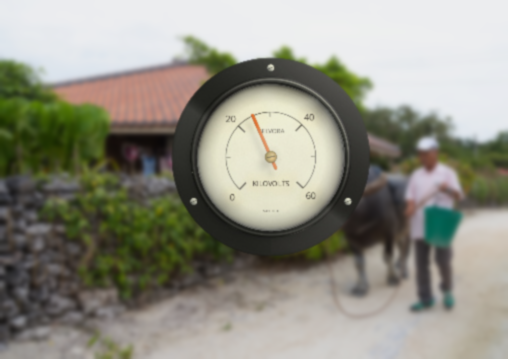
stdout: 25 kV
